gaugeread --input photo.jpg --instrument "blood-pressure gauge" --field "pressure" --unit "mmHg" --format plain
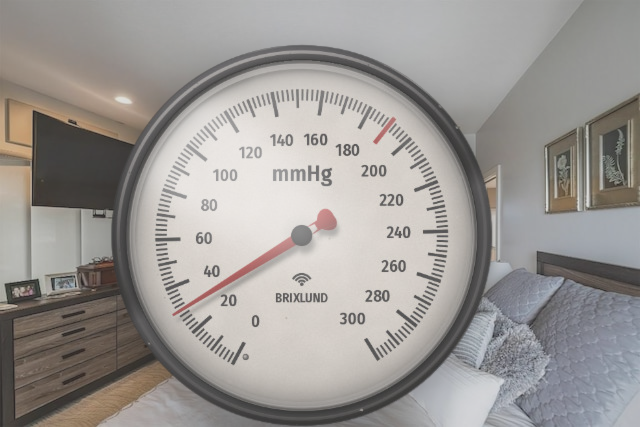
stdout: 30 mmHg
